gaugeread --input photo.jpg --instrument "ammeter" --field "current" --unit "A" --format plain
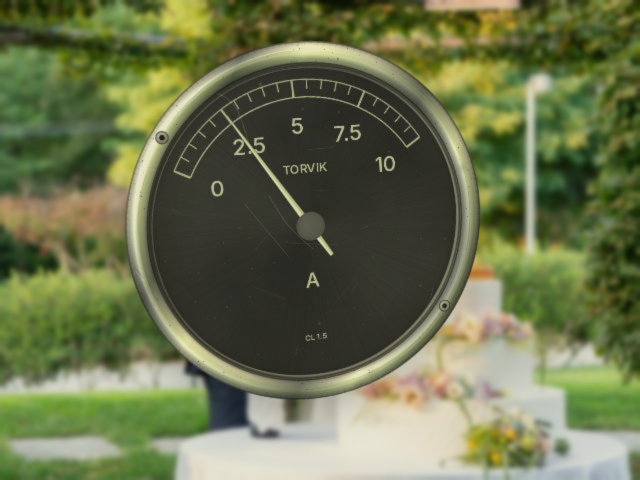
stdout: 2.5 A
